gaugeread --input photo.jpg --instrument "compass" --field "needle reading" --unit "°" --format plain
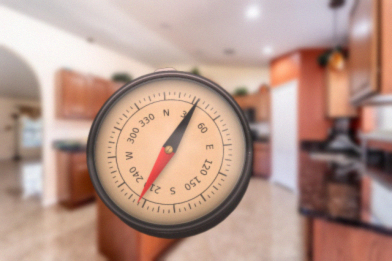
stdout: 215 °
